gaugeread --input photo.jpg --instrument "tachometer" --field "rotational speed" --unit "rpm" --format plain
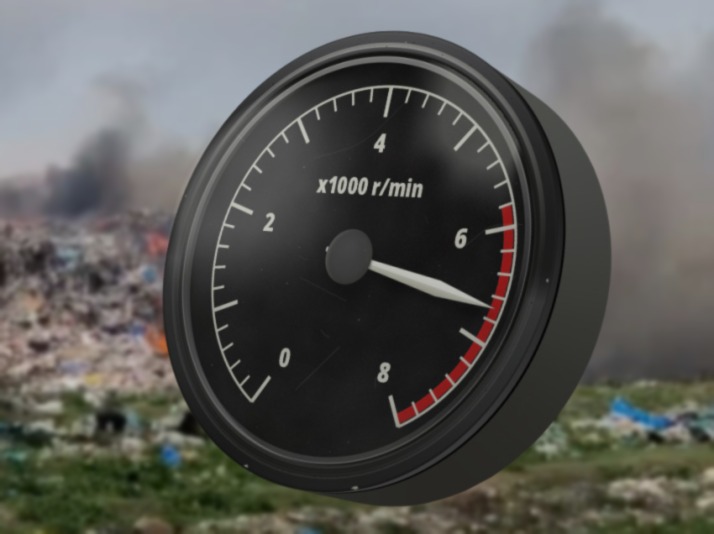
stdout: 6700 rpm
